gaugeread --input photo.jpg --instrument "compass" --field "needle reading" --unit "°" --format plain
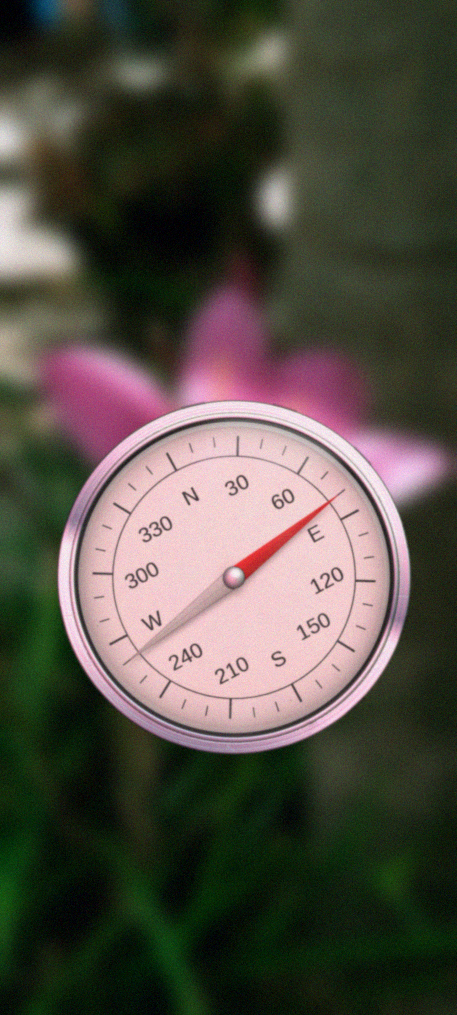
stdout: 80 °
